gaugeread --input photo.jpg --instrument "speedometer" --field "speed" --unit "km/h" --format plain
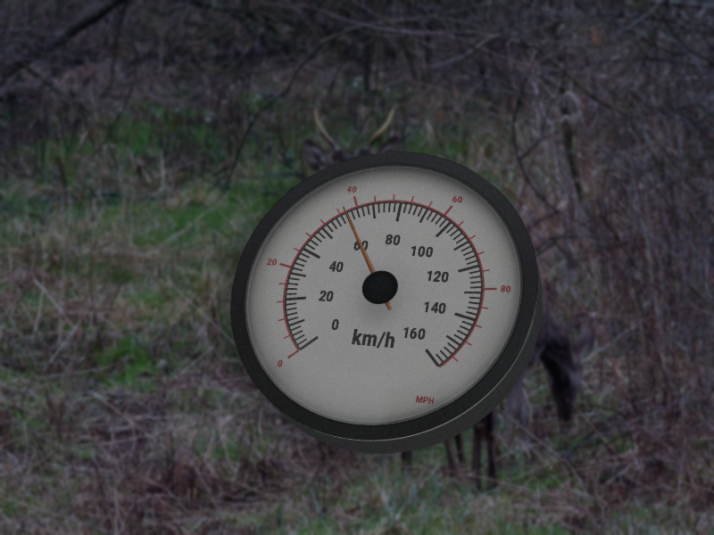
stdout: 60 km/h
